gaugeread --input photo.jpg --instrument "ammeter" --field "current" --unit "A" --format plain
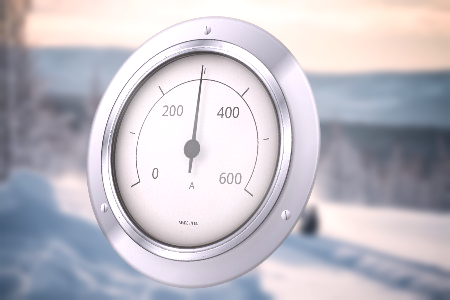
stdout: 300 A
